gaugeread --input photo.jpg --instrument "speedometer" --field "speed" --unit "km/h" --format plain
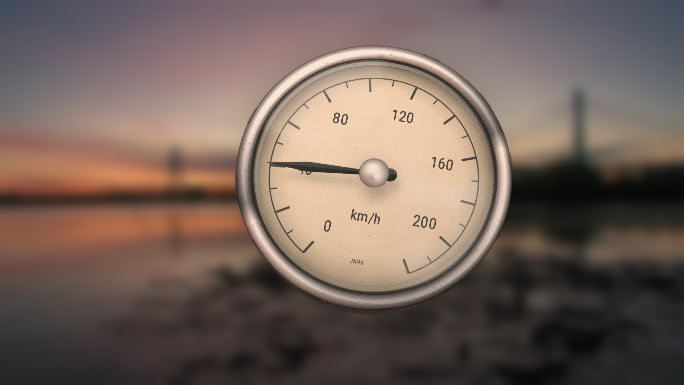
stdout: 40 km/h
